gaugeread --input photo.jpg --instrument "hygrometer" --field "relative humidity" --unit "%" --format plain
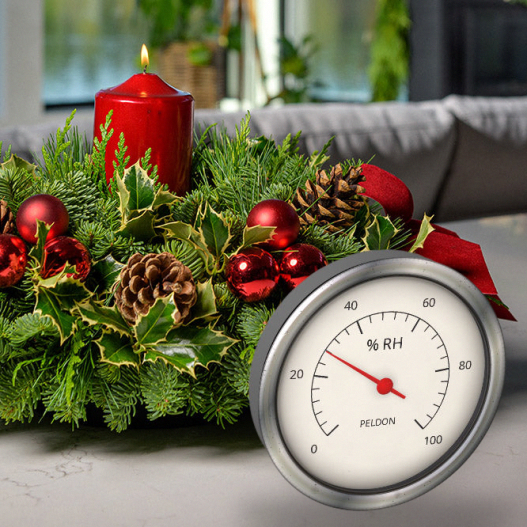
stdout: 28 %
